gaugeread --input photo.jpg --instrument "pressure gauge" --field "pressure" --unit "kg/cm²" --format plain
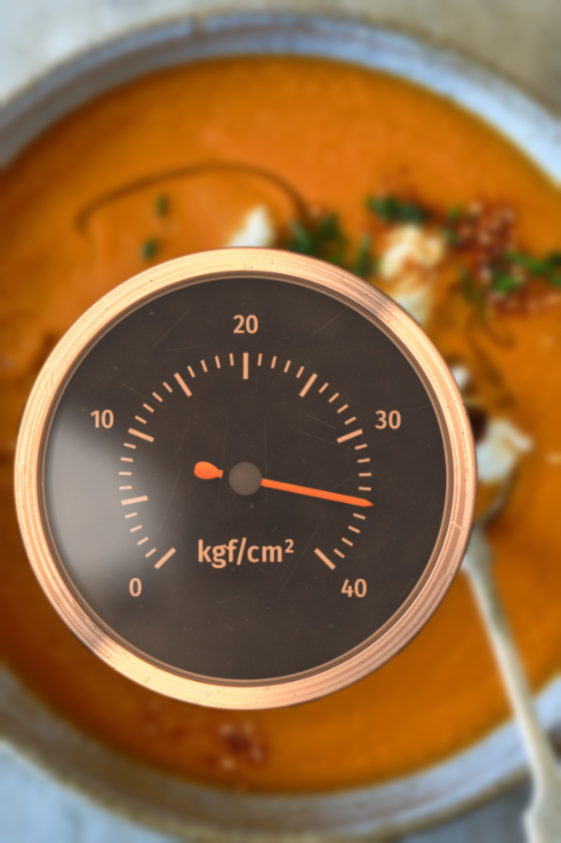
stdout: 35 kg/cm²
